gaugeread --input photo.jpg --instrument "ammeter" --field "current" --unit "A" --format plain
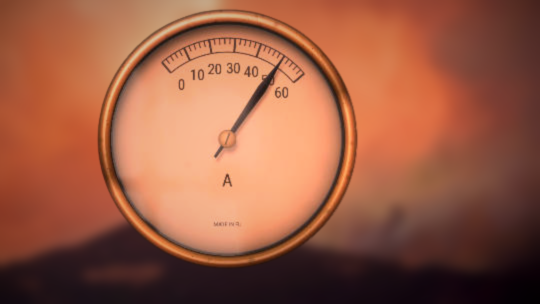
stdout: 50 A
